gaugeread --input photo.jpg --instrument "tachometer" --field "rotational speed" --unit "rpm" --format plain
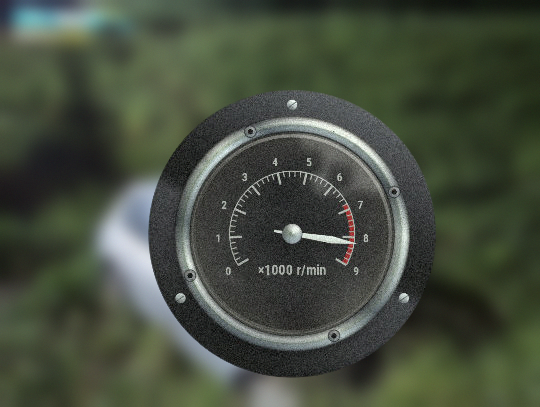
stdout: 8200 rpm
